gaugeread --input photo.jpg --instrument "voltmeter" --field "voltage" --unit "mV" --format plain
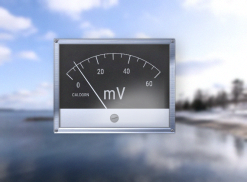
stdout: 7.5 mV
